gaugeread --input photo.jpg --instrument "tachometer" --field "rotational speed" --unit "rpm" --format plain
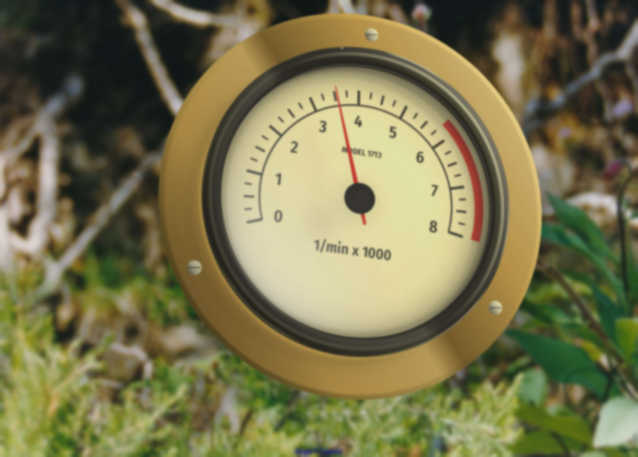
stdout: 3500 rpm
